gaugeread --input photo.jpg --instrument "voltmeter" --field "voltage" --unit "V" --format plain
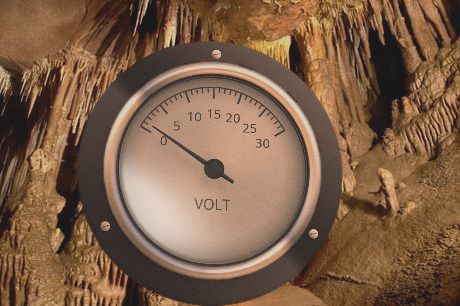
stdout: 1 V
